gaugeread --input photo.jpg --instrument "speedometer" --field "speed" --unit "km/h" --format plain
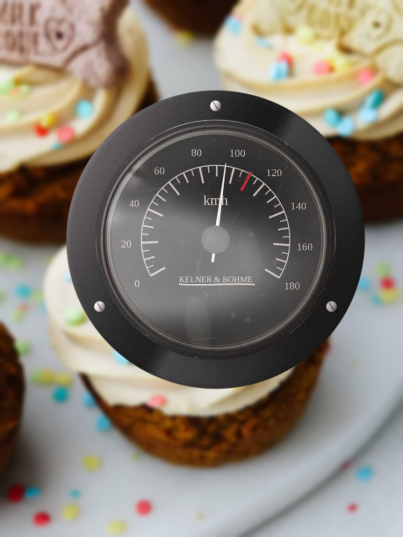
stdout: 95 km/h
